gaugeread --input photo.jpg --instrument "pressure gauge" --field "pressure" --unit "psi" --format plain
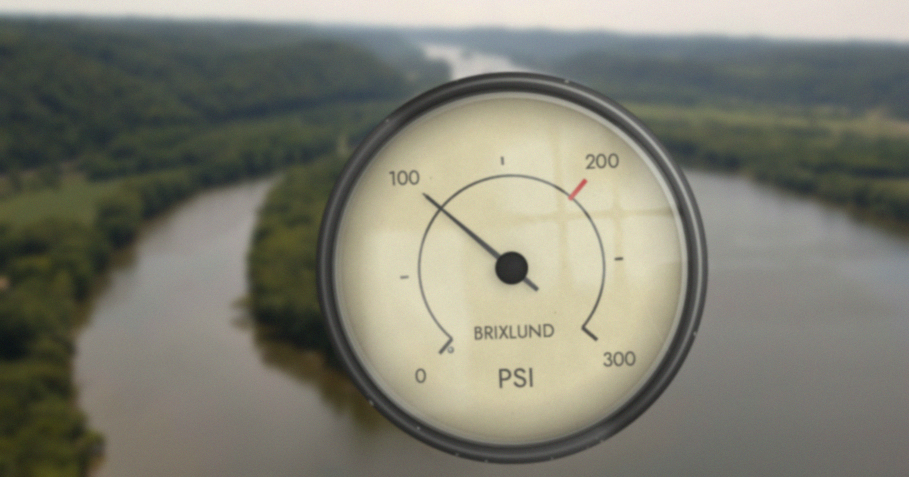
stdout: 100 psi
